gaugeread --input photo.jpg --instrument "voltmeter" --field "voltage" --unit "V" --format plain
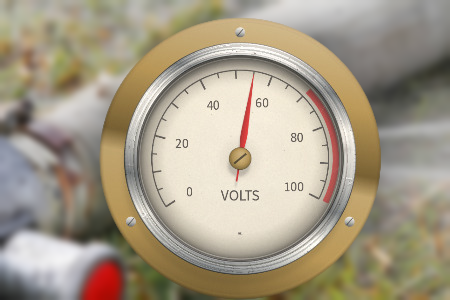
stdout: 55 V
